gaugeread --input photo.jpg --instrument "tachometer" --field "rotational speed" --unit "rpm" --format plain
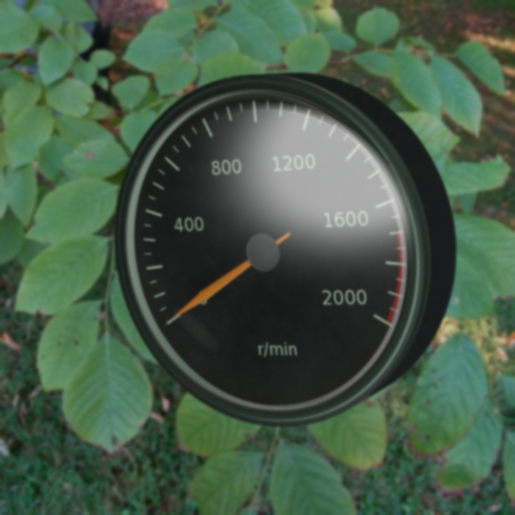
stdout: 0 rpm
